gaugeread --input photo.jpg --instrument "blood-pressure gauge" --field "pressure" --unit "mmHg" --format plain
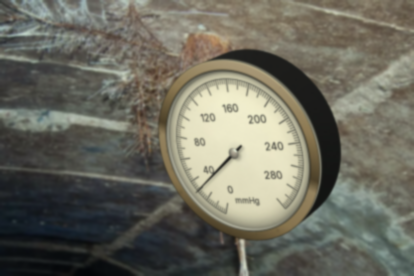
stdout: 30 mmHg
